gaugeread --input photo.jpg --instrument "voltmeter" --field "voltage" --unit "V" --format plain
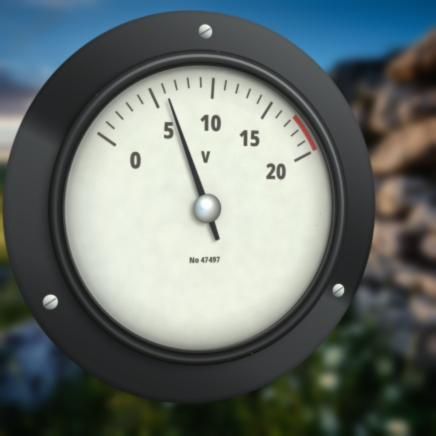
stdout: 6 V
